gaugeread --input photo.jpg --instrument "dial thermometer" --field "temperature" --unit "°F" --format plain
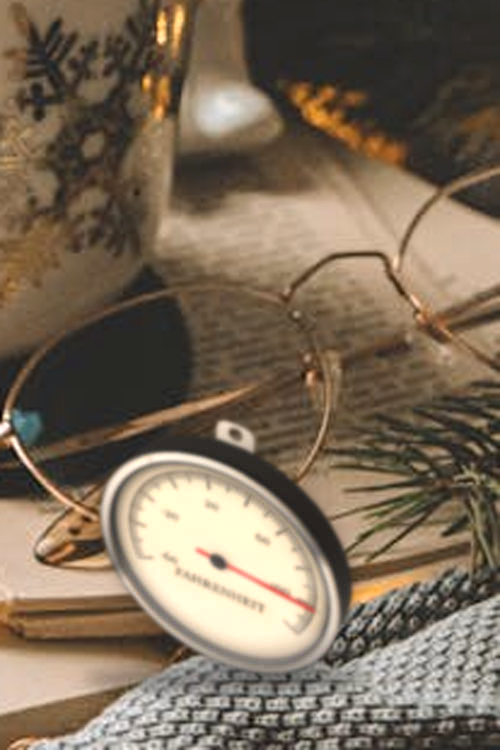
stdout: 100 °F
